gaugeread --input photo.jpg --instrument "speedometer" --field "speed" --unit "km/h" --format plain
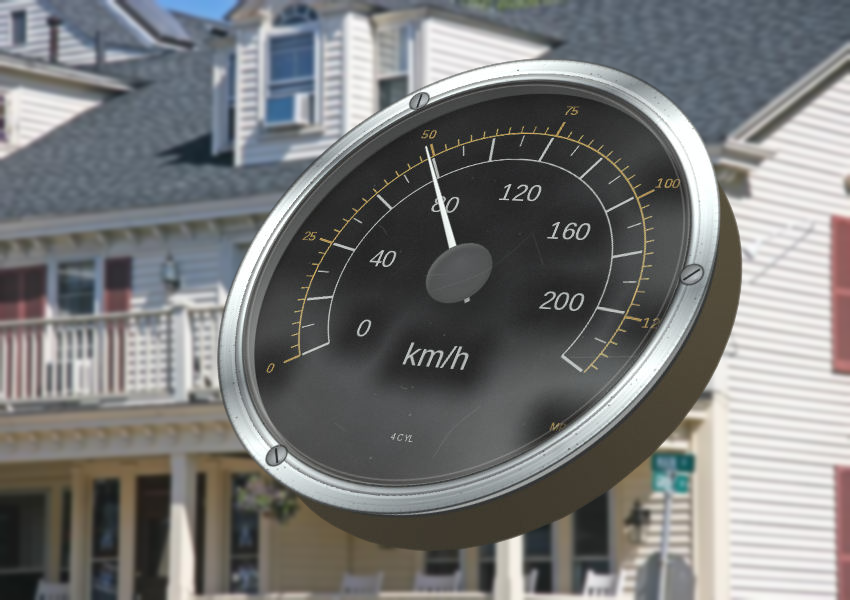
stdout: 80 km/h
